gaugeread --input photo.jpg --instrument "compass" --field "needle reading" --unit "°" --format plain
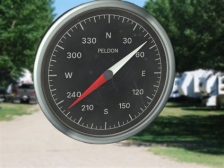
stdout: 230 °
